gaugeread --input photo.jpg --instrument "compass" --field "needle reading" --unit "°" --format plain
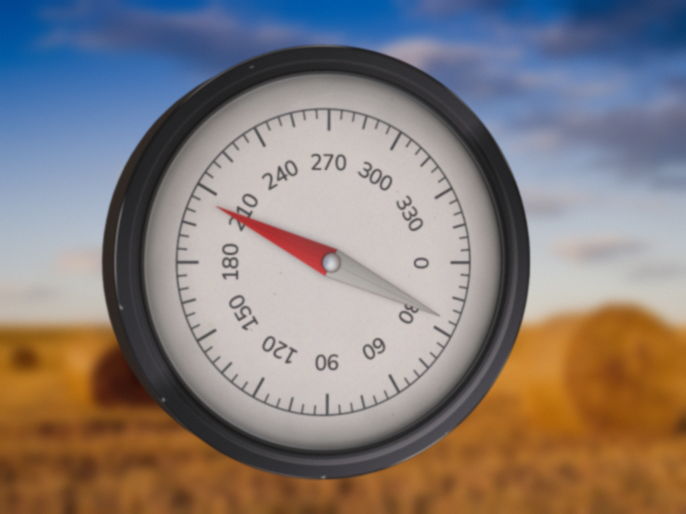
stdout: 205 °
